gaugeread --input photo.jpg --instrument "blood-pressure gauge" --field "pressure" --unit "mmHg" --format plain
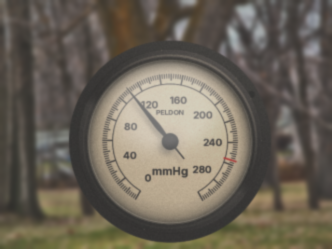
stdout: 110 mmHg
